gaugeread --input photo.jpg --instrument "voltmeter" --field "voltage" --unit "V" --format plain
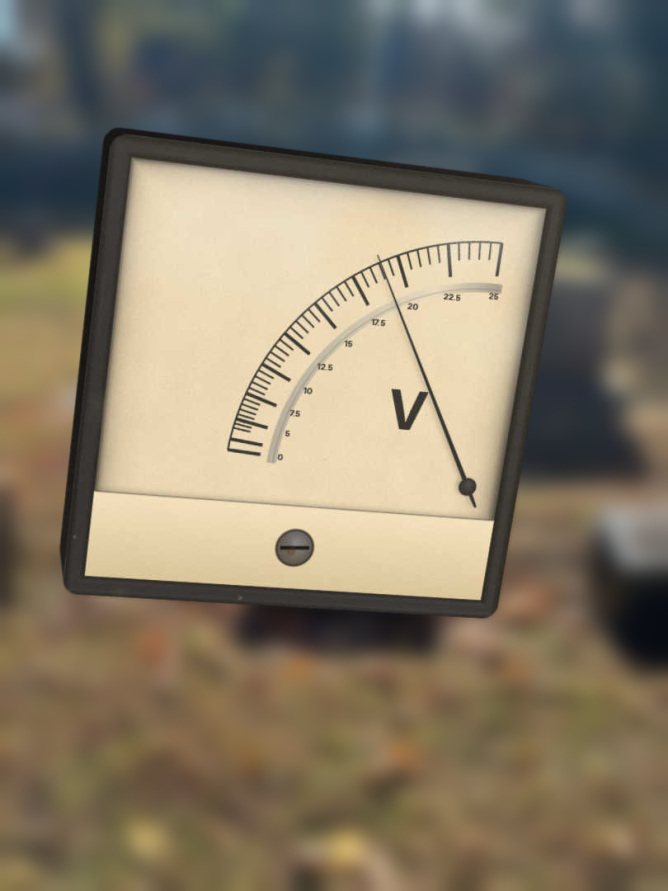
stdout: 19 V
